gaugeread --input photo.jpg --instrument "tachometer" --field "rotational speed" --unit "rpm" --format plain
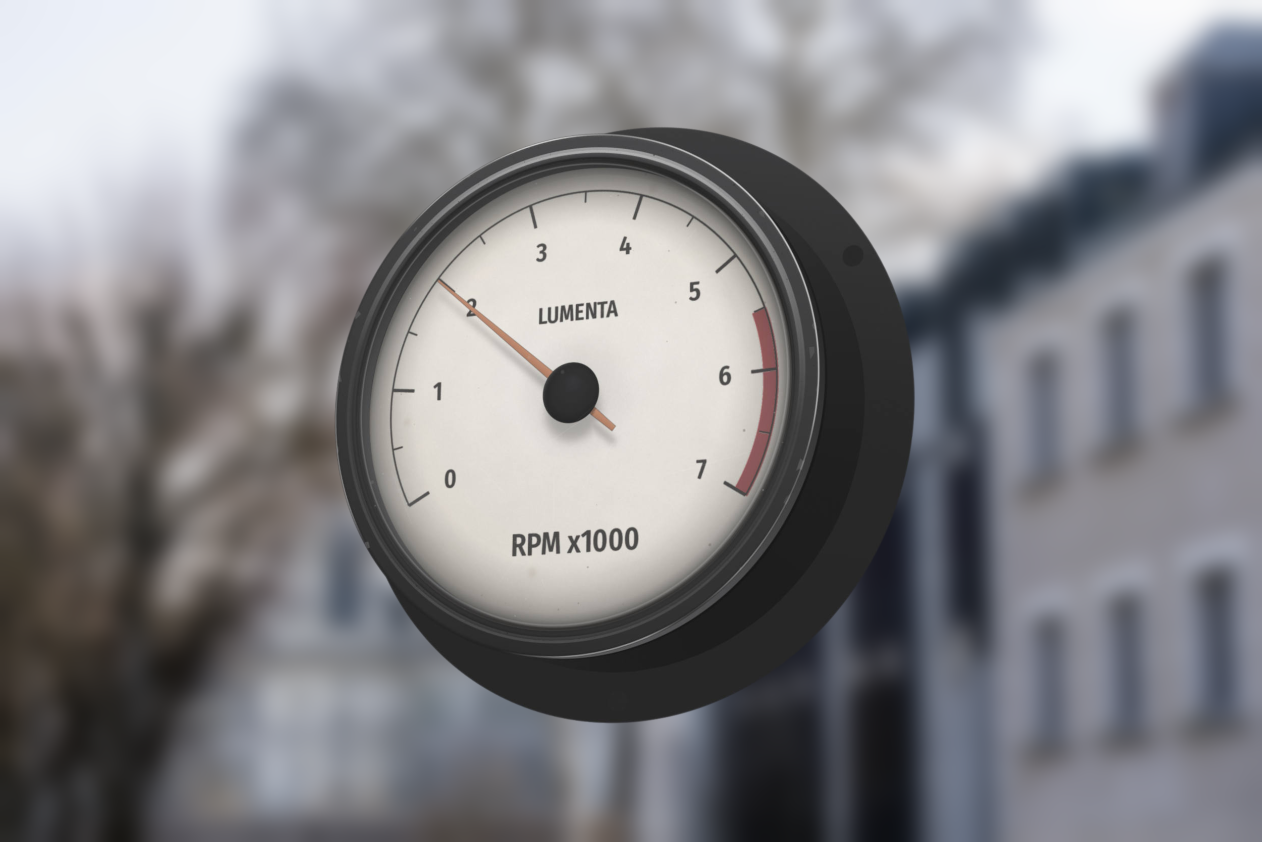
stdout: 2000 rpm
